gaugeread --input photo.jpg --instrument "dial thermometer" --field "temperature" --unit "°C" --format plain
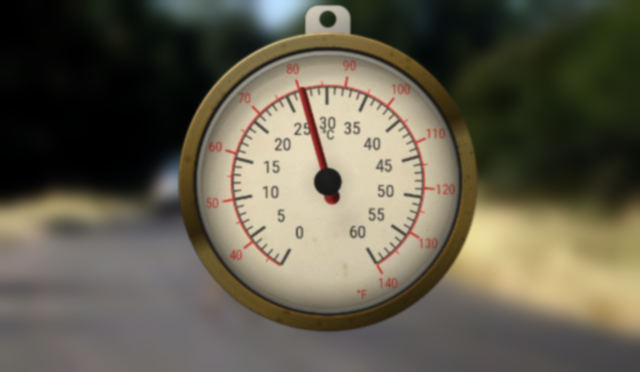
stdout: 27 °C
